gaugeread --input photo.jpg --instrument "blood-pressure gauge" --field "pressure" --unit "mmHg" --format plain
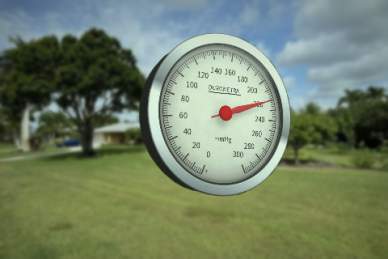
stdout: 220 mmHg
